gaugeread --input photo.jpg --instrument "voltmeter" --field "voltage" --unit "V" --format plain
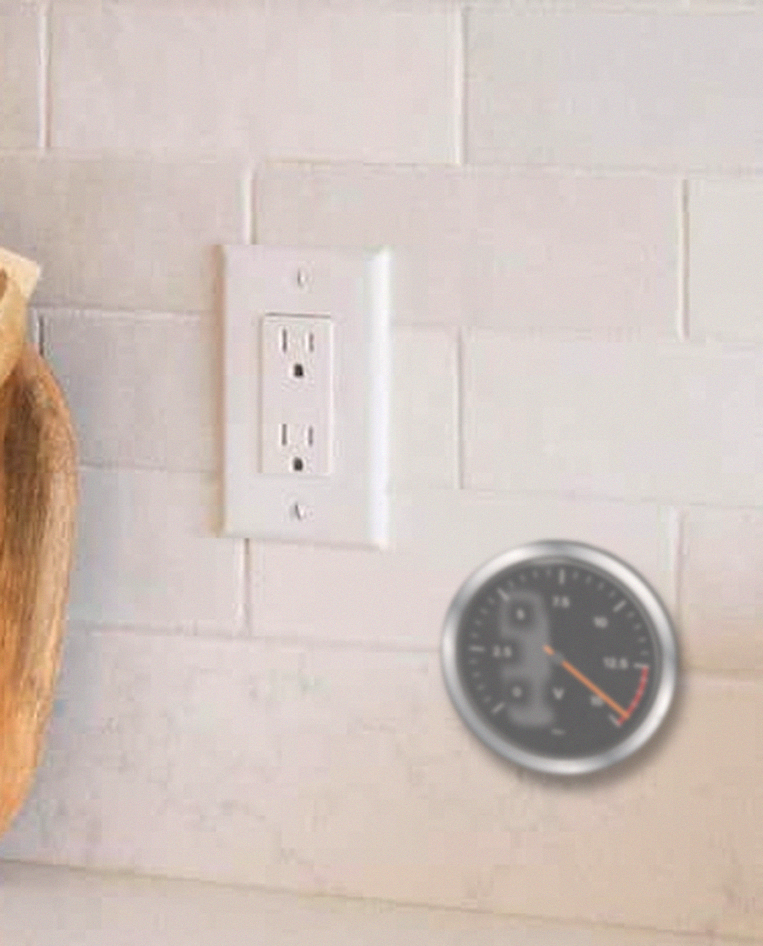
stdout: 14.5 V
